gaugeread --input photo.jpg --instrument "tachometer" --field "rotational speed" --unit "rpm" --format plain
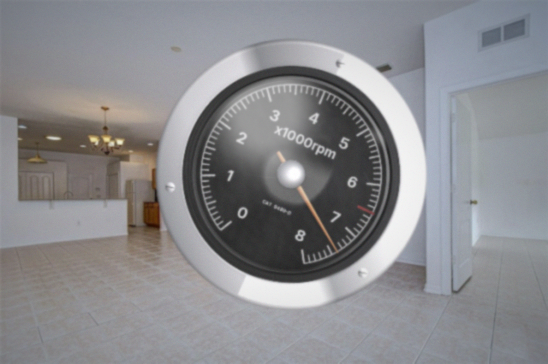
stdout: 7400 rpm
